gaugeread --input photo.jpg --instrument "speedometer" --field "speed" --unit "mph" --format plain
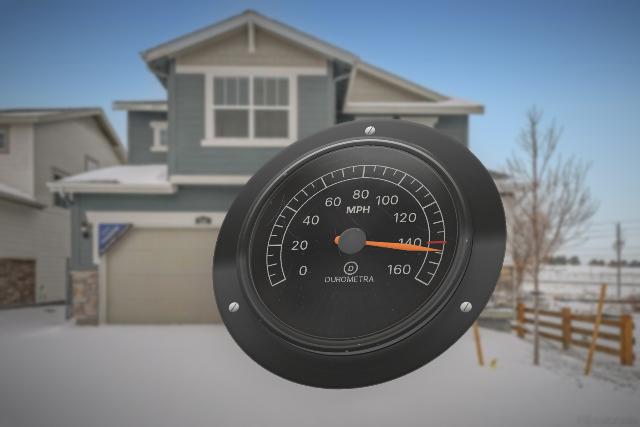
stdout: 145 mph
